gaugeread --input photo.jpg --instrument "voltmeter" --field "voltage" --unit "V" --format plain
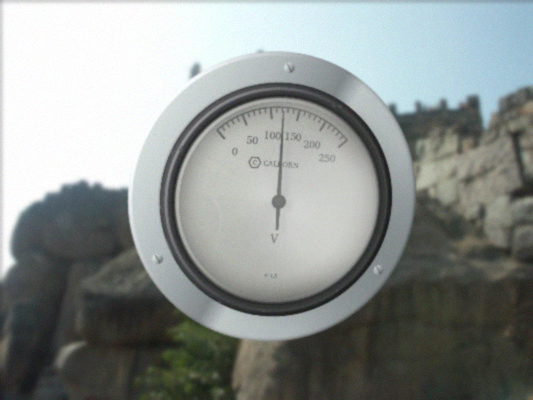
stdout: 120 V
